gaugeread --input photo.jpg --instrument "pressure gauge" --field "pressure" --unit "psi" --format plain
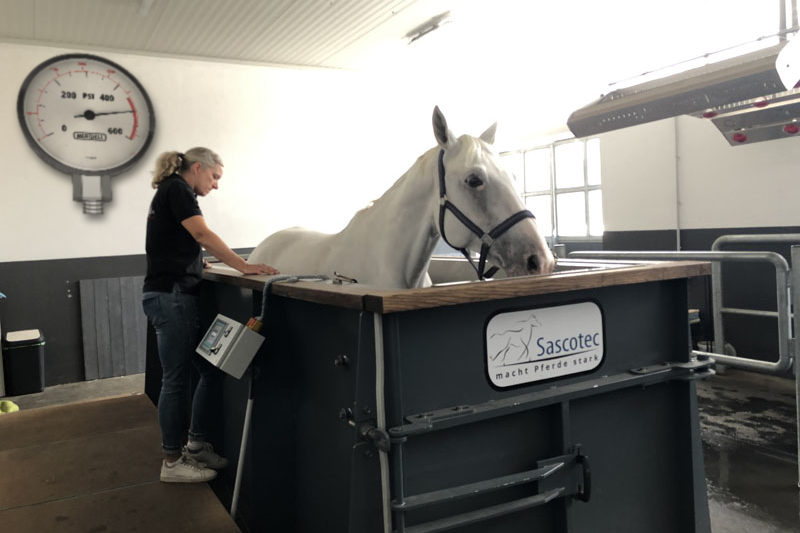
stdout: 500 psi
